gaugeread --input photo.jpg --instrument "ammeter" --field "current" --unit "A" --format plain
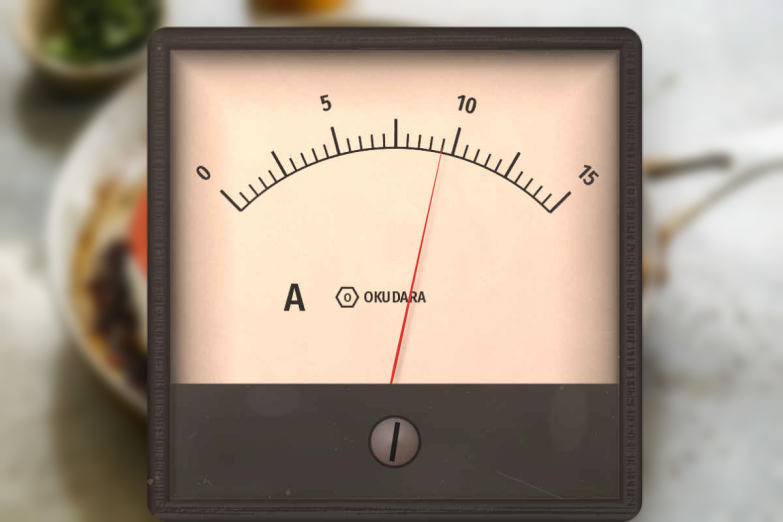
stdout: 9.5 A
